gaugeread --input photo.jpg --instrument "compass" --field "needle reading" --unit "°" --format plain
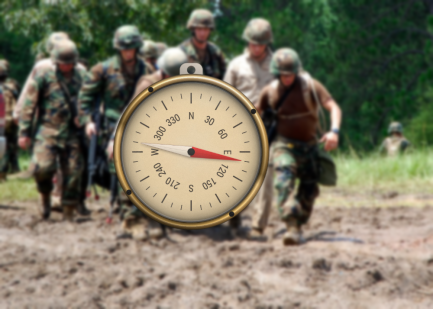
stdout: 100 °
